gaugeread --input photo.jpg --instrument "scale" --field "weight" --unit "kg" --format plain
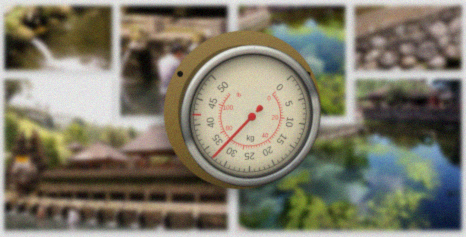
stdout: 33 kg
